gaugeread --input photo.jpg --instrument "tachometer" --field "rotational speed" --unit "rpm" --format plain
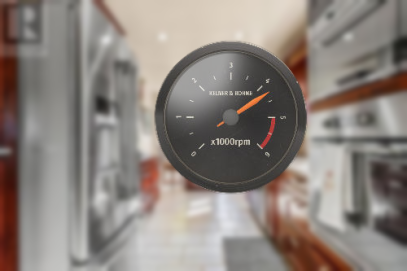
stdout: 4250 rpm
